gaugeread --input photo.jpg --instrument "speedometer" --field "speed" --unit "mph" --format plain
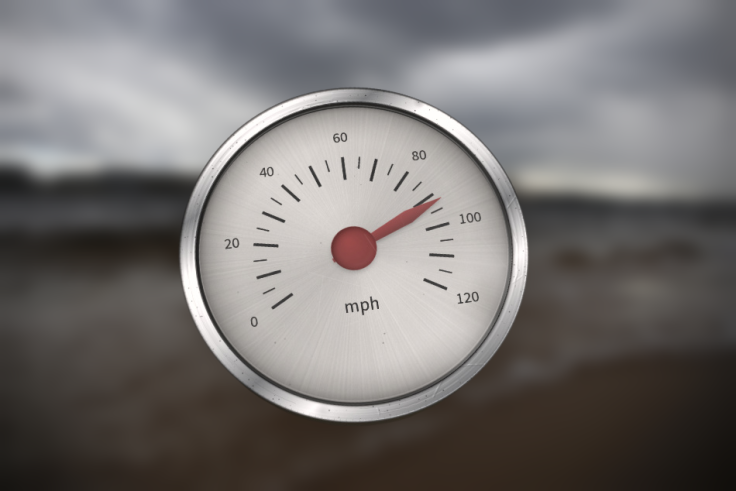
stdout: 92.5 mph
